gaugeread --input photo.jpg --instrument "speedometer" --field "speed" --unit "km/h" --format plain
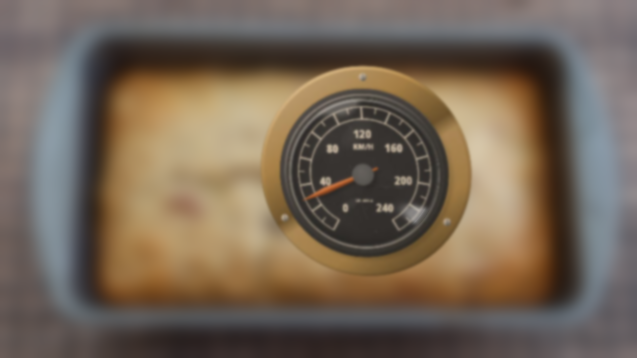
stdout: 30 km/h
